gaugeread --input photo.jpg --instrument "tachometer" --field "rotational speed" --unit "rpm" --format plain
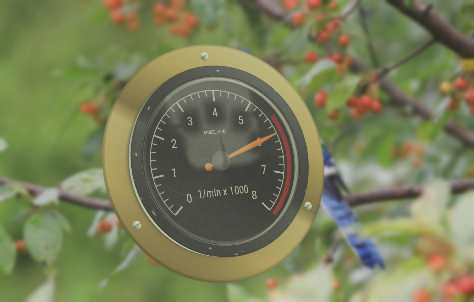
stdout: 6000 rpm
